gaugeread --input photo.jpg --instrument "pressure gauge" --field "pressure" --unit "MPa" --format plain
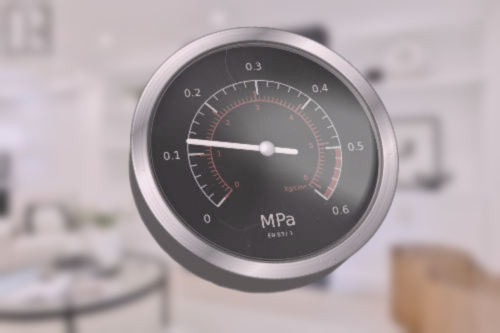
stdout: 0.12 MPa
